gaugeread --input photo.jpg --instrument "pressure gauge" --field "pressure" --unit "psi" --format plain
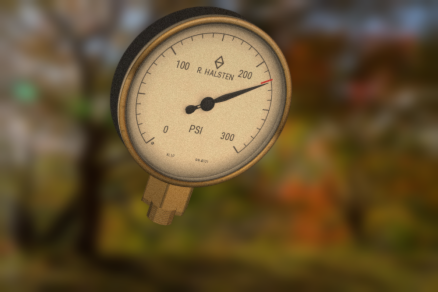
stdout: 220 psi
